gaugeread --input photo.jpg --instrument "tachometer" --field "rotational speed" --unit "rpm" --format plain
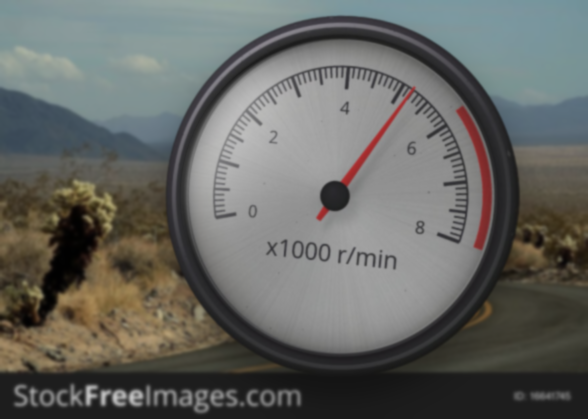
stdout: 5200 rpm
